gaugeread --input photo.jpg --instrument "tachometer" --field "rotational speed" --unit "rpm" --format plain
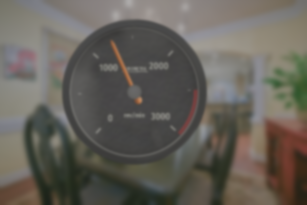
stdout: 1250 rpm
